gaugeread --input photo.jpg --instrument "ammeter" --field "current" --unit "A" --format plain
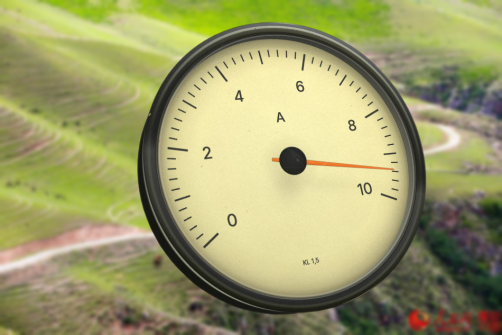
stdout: 9.4 A
